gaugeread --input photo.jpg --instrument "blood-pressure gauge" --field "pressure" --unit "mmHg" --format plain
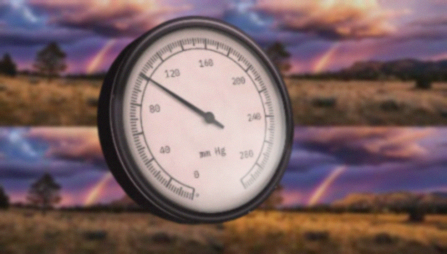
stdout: 100 mmHg
